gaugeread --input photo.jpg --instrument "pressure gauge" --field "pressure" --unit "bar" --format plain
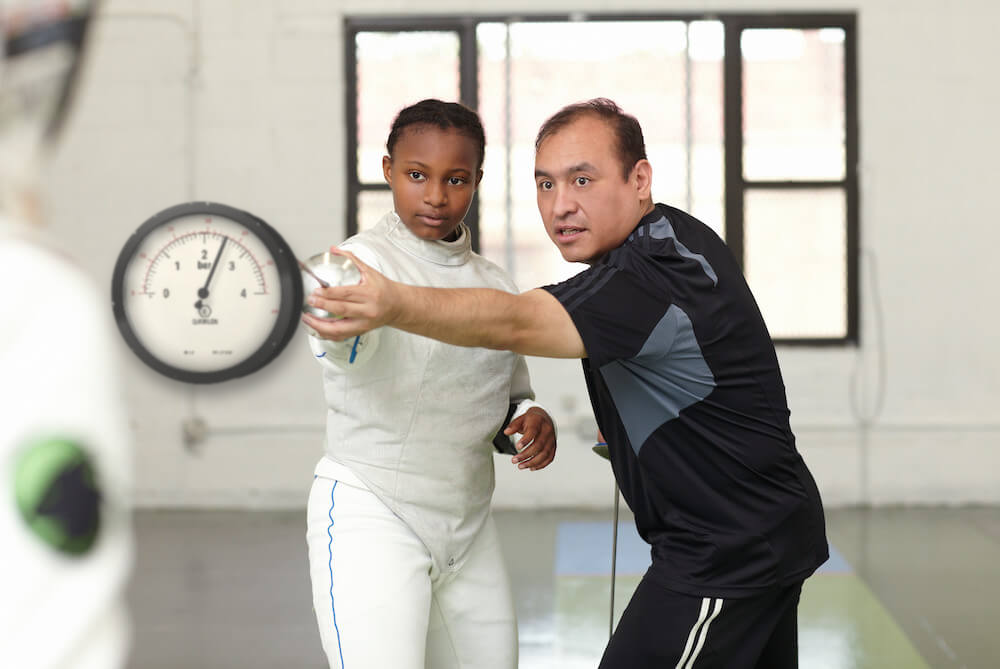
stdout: 2.5 bar
